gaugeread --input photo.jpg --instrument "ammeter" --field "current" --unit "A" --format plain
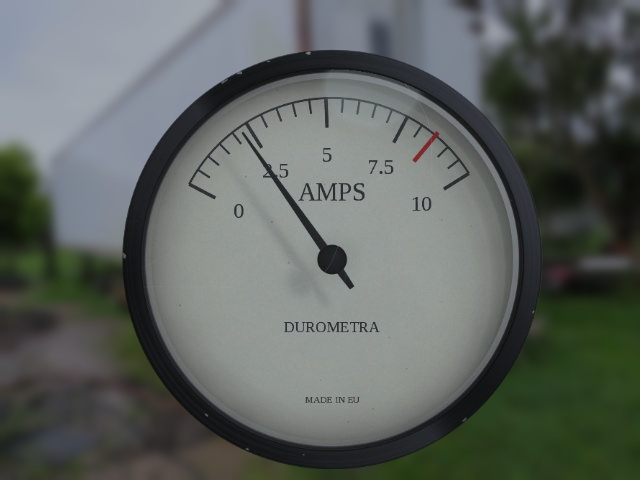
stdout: 2.25 A
